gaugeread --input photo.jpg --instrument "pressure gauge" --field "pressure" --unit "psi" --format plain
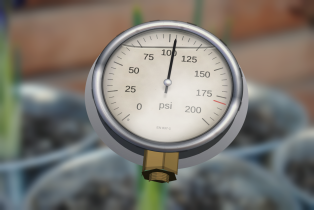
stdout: 105 psi
